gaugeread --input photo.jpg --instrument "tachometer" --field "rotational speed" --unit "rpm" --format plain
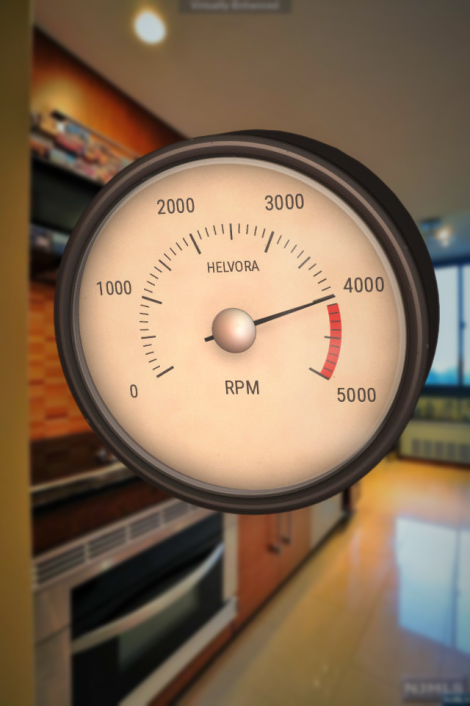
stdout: 4000 rpm
